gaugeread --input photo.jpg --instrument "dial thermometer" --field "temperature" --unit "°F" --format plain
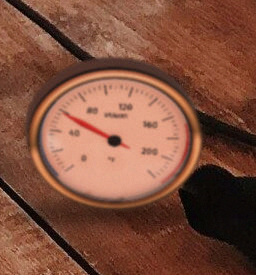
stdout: 60 °F
